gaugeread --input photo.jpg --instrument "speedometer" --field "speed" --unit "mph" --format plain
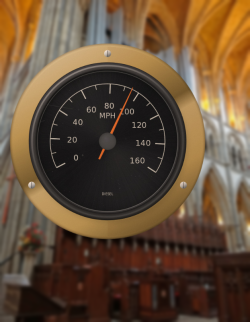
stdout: 95 mph
